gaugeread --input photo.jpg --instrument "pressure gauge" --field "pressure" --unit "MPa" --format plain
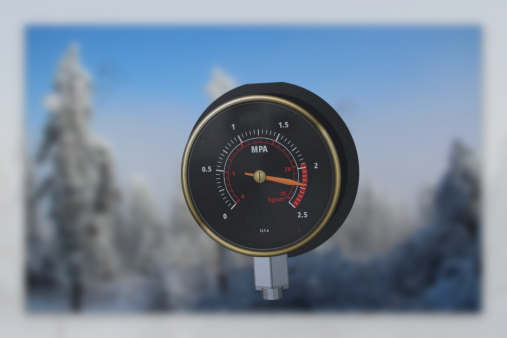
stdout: 2.2 MPa
